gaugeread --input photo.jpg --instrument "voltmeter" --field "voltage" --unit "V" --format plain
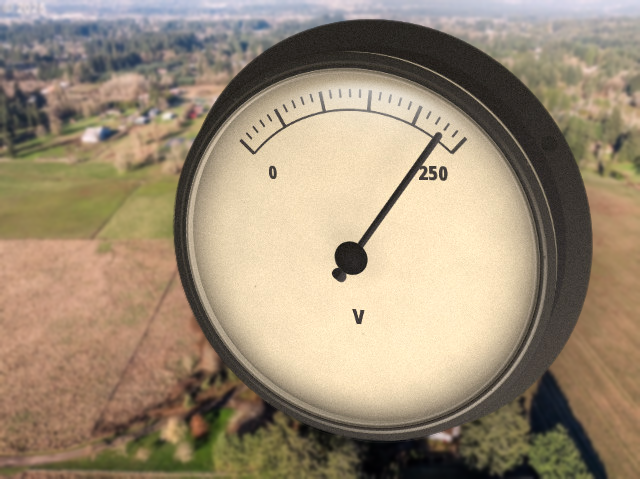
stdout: 230 V
